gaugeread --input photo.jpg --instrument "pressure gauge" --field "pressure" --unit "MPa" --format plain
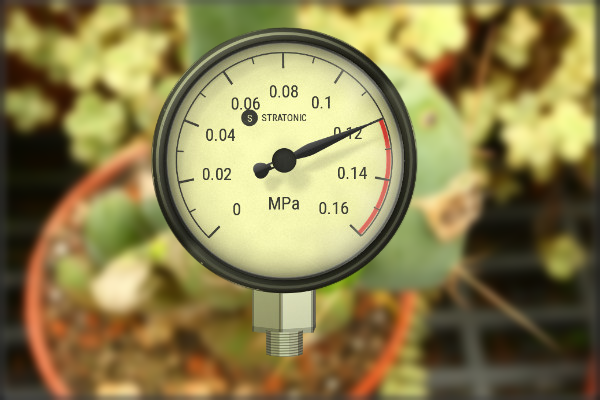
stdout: 0.12 MPa
